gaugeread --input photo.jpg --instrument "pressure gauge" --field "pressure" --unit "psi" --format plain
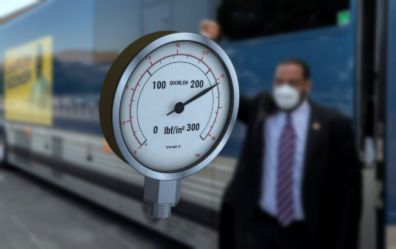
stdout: 220 psi
